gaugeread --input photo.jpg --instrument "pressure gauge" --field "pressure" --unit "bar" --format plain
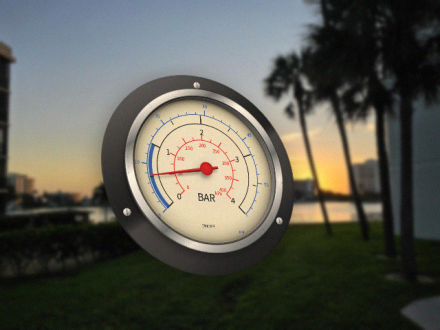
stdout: 0.5 bar
